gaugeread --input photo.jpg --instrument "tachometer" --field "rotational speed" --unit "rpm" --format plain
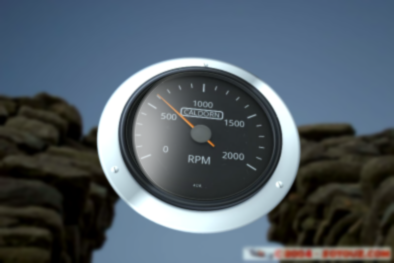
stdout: 600 rpm
